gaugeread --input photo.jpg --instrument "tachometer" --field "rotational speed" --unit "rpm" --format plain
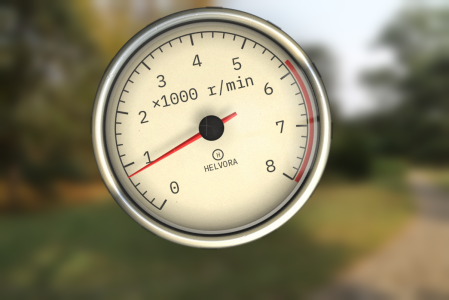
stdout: 800 rpm
